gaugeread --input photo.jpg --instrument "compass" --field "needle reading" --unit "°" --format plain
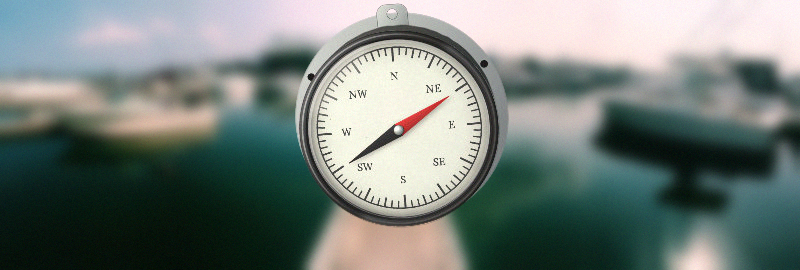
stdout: 60 °
